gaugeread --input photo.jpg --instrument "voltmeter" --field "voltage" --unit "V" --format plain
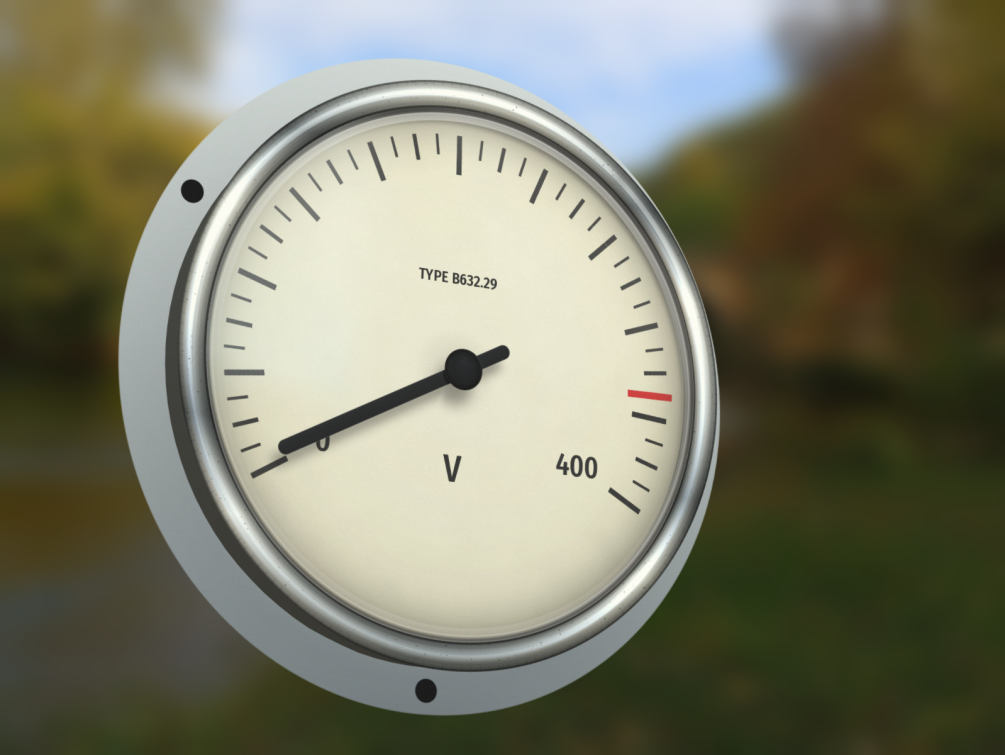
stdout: 5 V
